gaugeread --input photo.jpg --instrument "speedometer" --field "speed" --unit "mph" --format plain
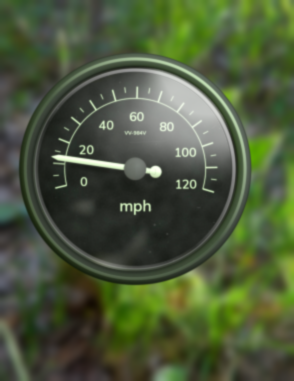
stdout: 12.5 mph
